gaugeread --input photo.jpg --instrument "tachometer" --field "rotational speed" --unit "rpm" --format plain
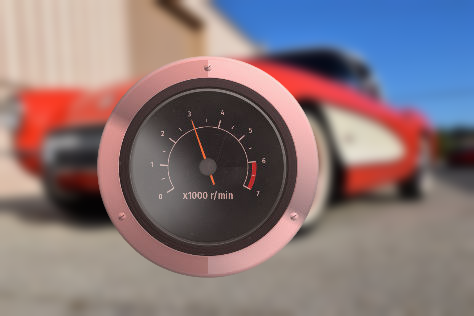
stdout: 3000 rpm
